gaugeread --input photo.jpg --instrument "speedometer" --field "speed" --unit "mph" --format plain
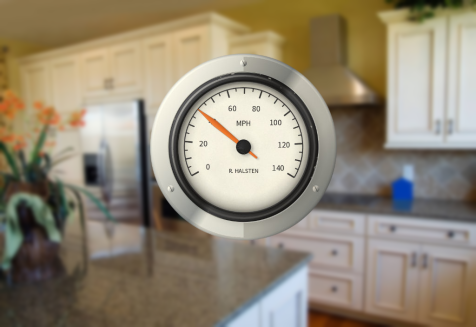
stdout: 40 mph
